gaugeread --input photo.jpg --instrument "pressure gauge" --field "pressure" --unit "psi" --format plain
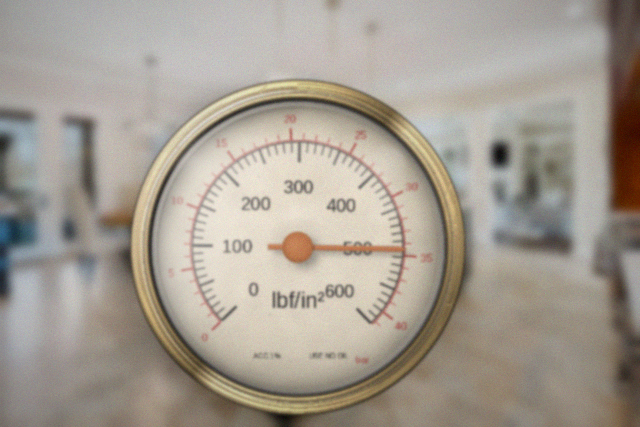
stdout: 500 psi
